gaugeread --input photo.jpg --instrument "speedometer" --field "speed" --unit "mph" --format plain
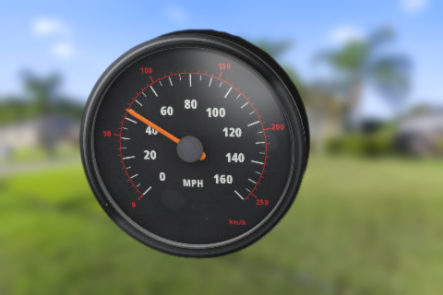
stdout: 45 mph
